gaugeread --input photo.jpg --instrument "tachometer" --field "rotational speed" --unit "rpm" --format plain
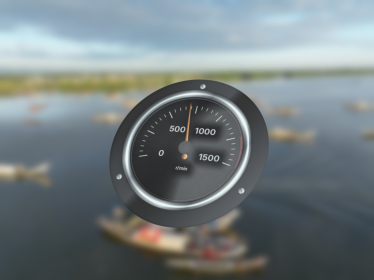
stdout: 700 rpm
